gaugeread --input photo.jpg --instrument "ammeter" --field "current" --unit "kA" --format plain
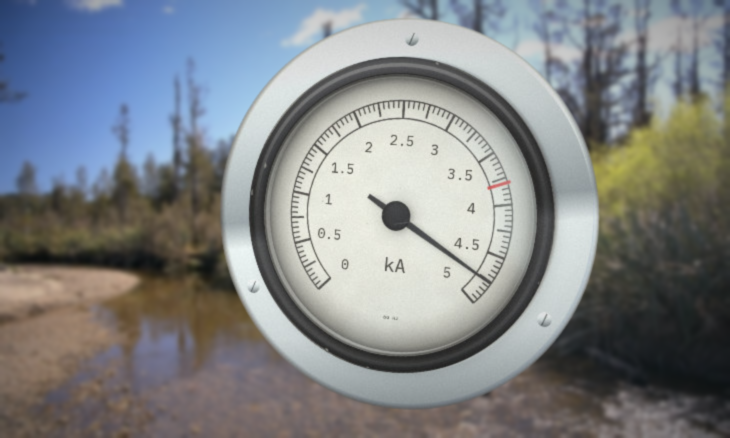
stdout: 4.75 kA
